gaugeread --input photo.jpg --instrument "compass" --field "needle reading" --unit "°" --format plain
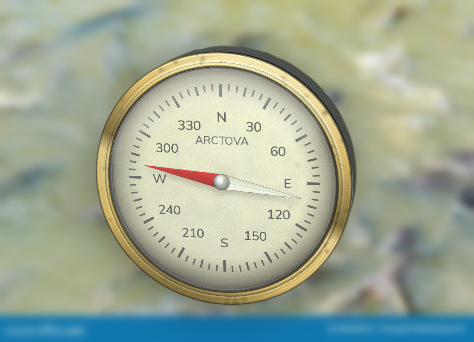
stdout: 280 °
